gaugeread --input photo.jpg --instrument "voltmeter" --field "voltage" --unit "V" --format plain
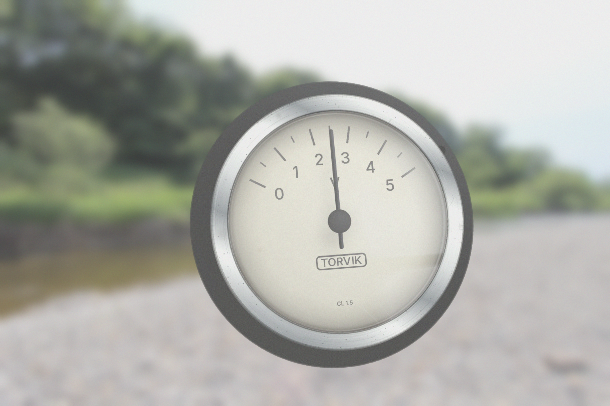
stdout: 2.5 V
